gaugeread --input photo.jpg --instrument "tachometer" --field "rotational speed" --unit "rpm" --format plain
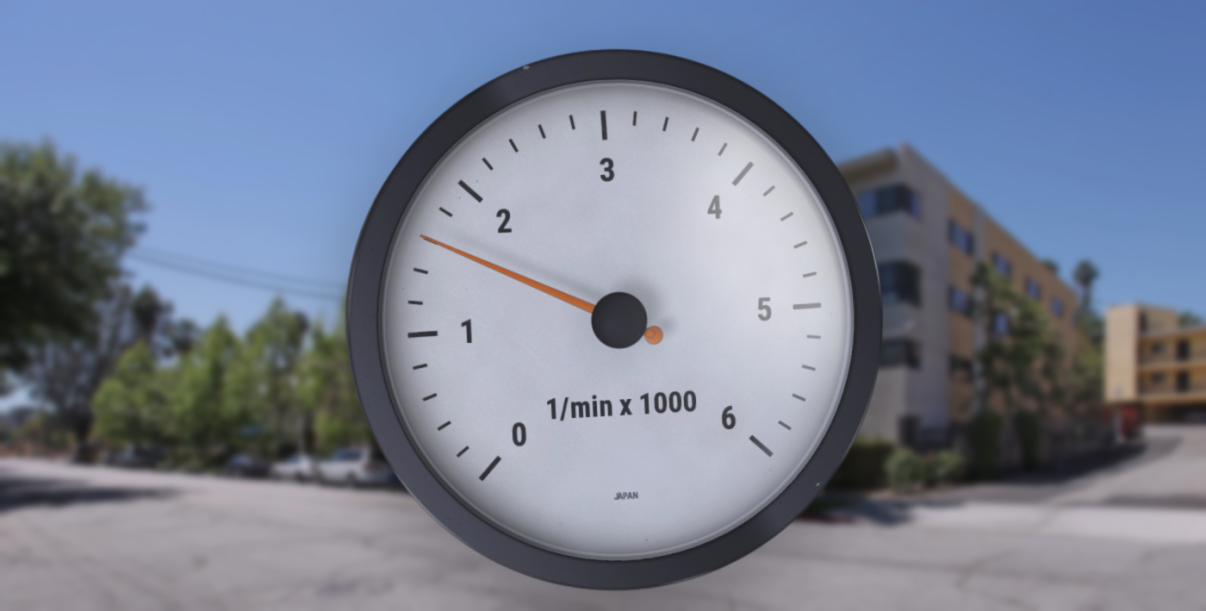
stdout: 1600 rpm
